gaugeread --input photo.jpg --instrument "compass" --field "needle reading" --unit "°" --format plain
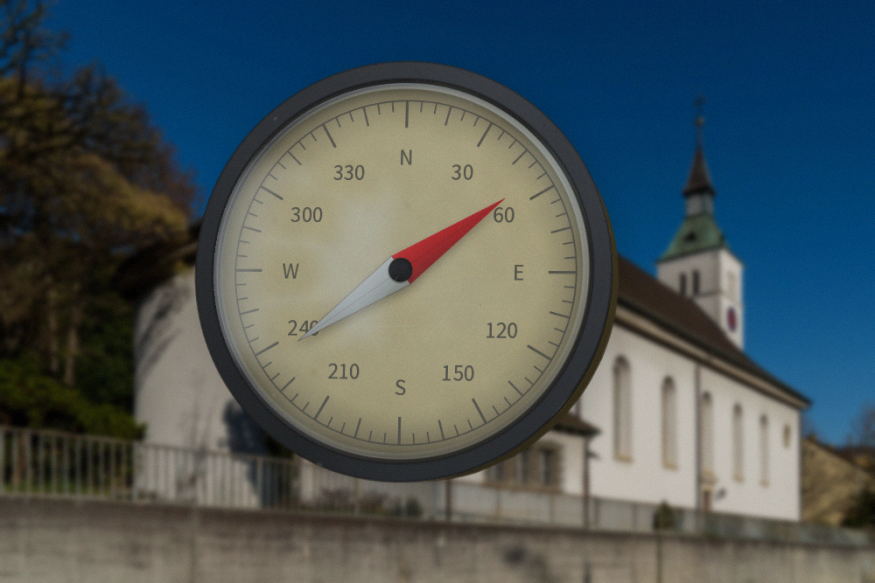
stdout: 55 °
